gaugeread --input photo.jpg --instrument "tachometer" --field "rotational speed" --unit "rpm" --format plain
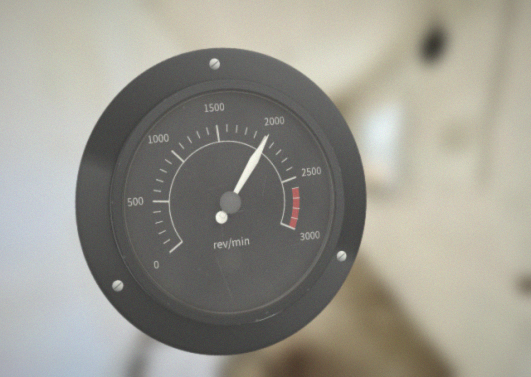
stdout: 2000 rpm
